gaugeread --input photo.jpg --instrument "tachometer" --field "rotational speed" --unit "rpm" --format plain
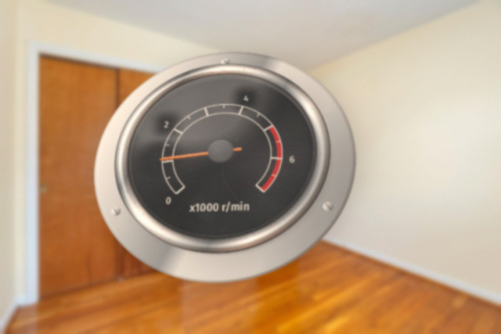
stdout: 1000 rpm
